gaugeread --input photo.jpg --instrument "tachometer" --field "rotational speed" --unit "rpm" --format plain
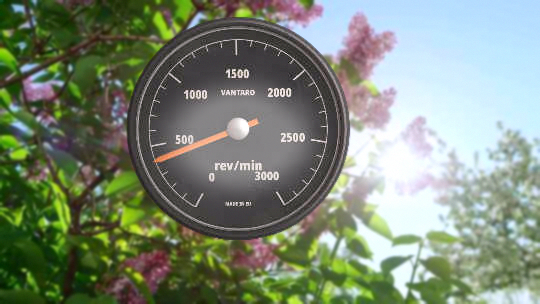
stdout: 400 rpm
